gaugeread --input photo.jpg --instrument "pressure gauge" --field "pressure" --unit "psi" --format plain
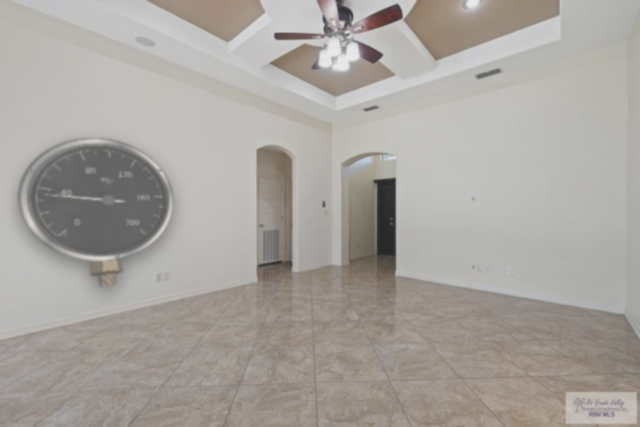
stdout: 35 psi
